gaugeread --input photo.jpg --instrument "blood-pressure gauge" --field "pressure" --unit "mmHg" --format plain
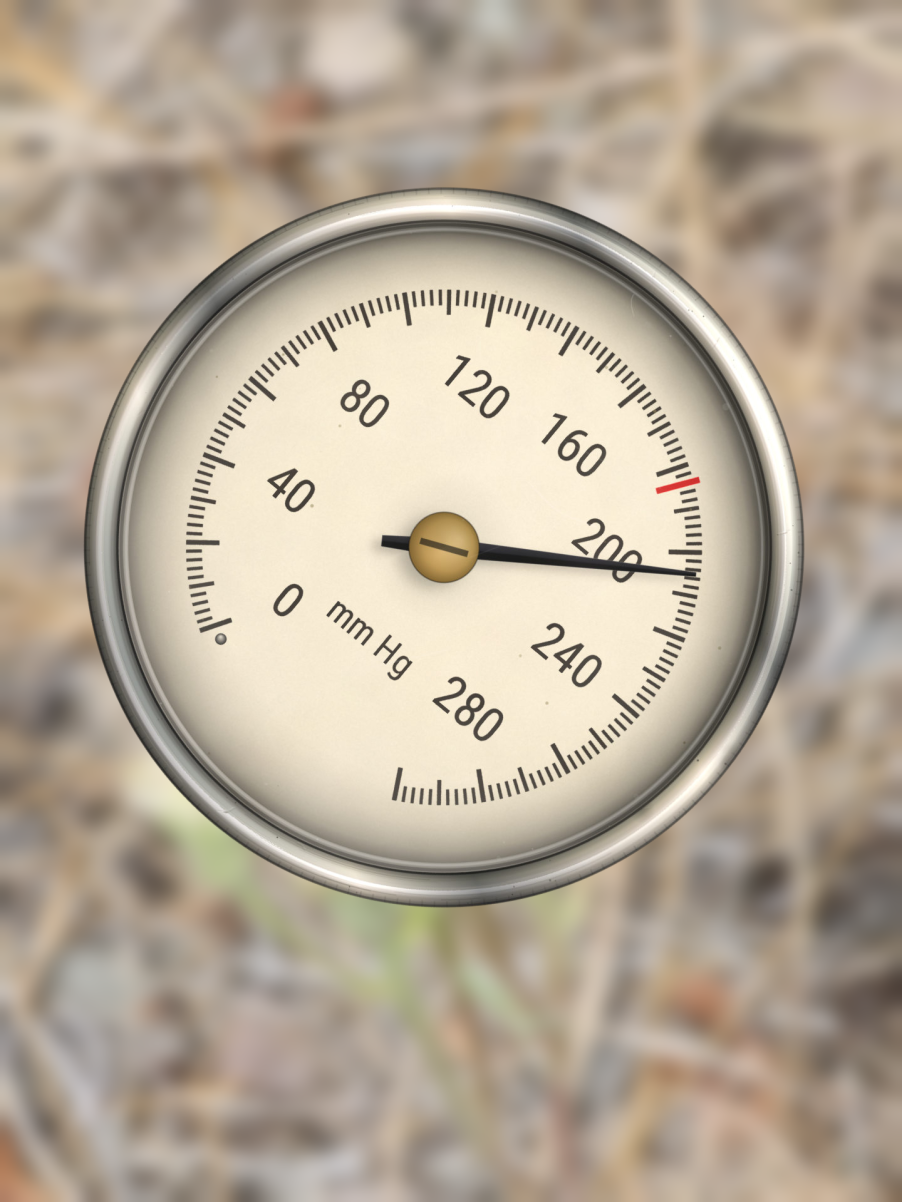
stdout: 205 mmHg
